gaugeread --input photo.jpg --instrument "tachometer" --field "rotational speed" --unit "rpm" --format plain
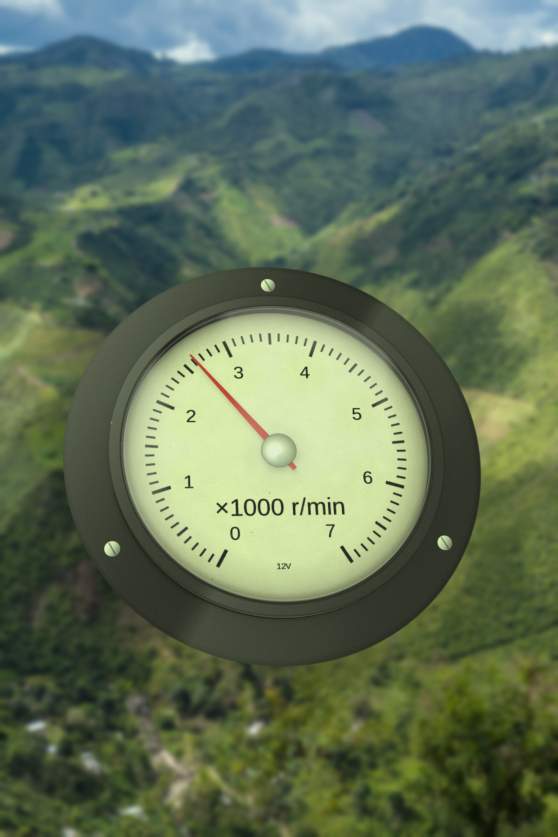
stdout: 2600 rpm
